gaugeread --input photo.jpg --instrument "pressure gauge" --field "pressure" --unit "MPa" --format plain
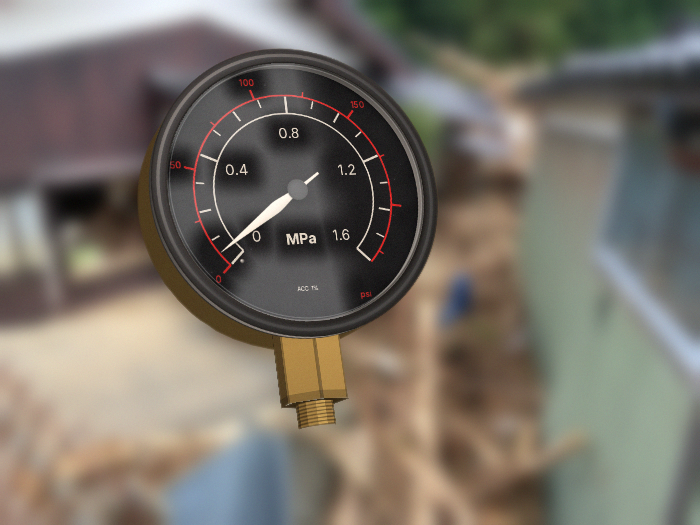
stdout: 0.05 MPa
